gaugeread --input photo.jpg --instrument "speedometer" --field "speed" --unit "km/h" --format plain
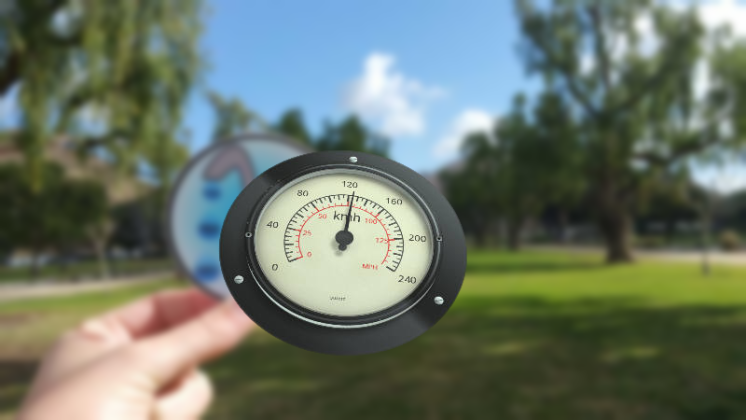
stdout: 125 km/h
